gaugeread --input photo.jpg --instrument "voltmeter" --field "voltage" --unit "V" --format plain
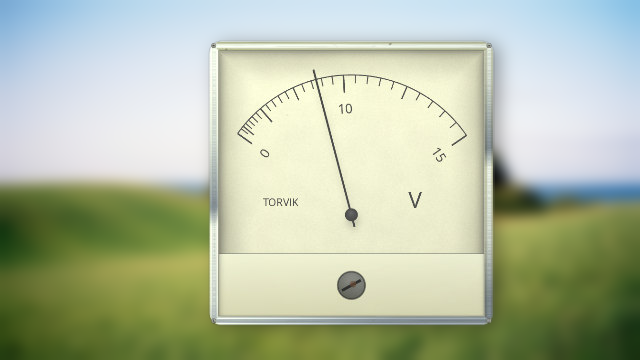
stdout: 8.75 V
